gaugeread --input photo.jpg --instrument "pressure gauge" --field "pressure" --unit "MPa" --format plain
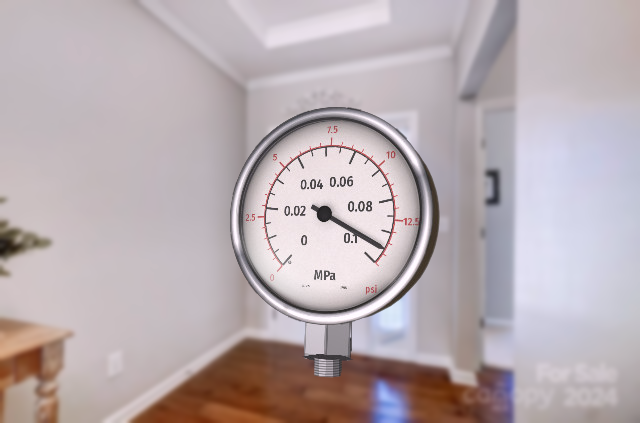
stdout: 0.095 MPa
